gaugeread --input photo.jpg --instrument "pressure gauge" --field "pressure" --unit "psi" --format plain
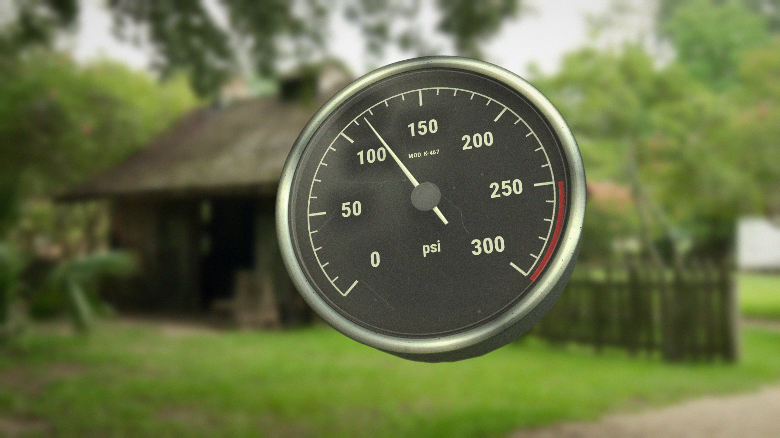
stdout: 115 psi
